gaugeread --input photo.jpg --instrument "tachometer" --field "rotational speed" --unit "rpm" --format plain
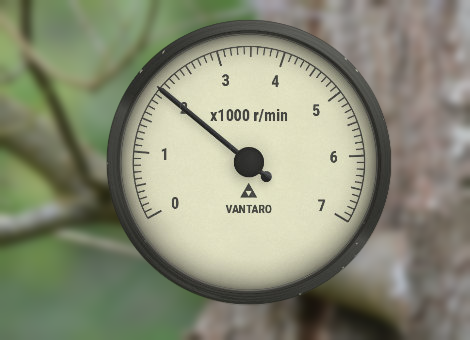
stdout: 2000 rpm
